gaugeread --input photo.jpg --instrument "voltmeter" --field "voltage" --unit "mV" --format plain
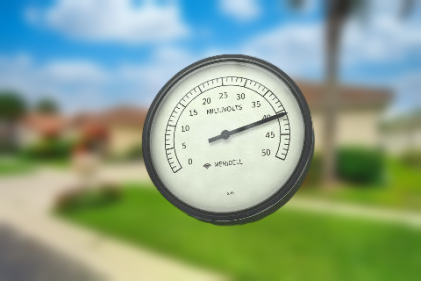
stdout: 41 mV
